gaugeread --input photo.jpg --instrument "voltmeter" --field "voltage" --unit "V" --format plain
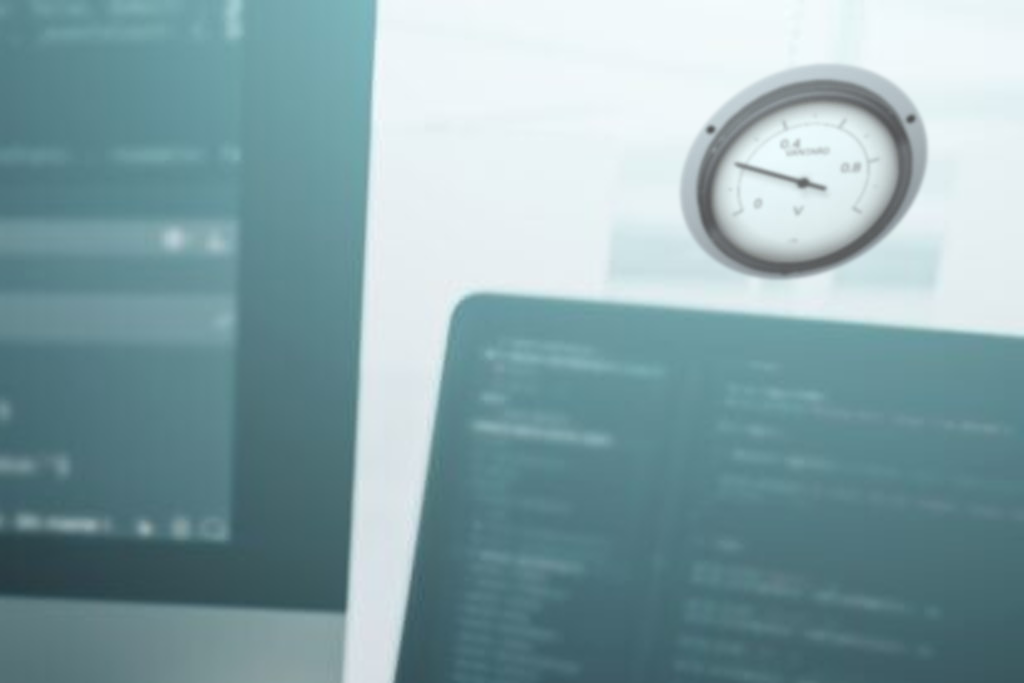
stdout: 0.2 V
